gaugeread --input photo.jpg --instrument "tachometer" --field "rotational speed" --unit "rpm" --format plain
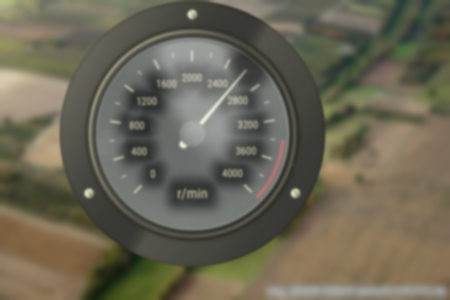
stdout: 2600 rpm
